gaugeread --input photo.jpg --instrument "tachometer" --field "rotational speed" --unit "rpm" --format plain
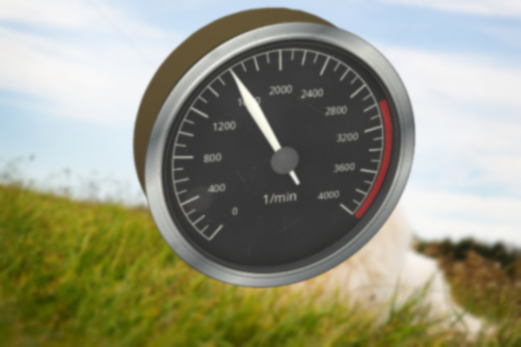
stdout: 1600 rpm
